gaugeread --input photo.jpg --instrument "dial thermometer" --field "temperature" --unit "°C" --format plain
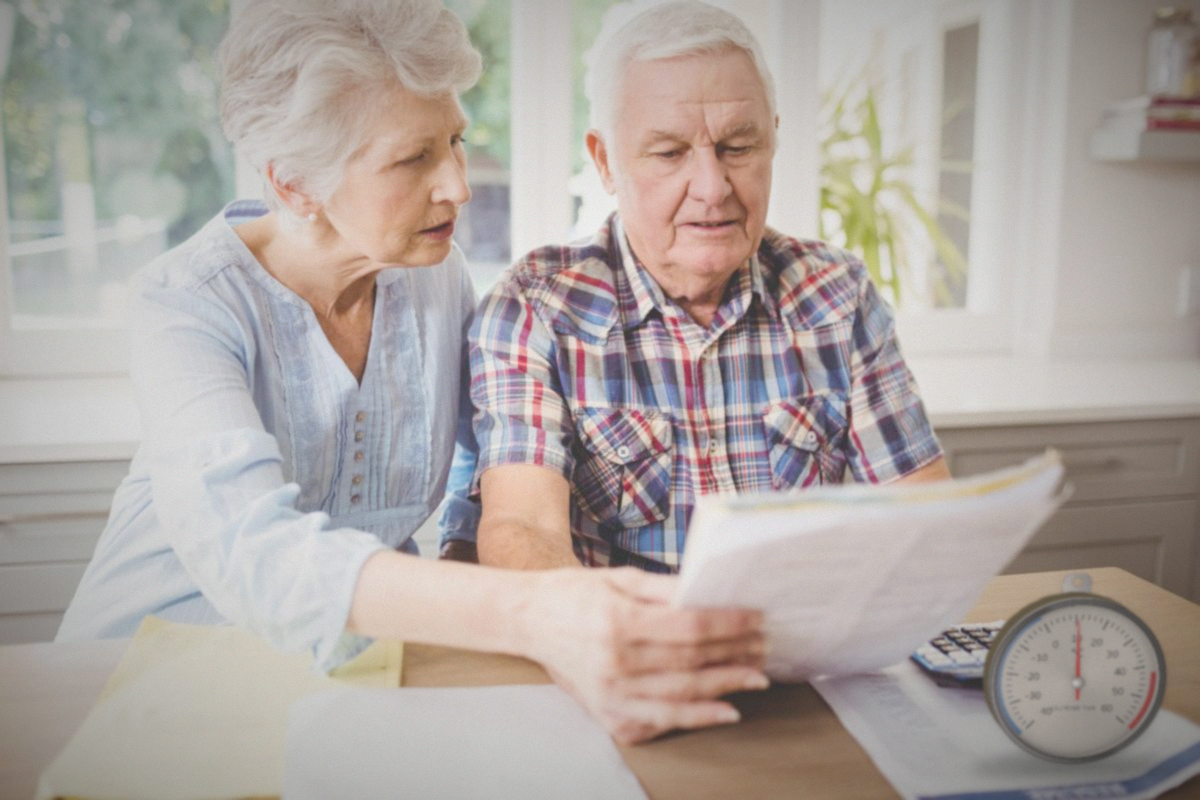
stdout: 10 °C
